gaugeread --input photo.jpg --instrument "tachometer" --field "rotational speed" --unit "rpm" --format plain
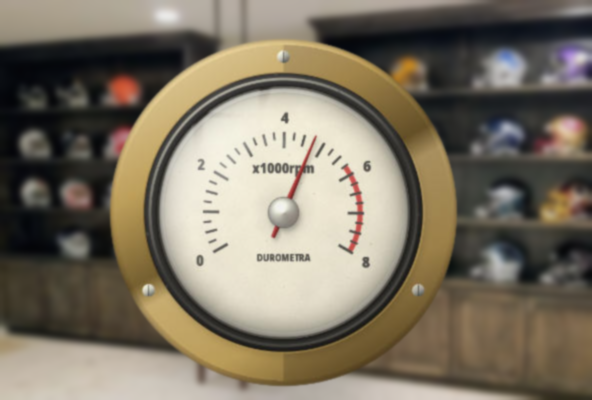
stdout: 4750 rpm
